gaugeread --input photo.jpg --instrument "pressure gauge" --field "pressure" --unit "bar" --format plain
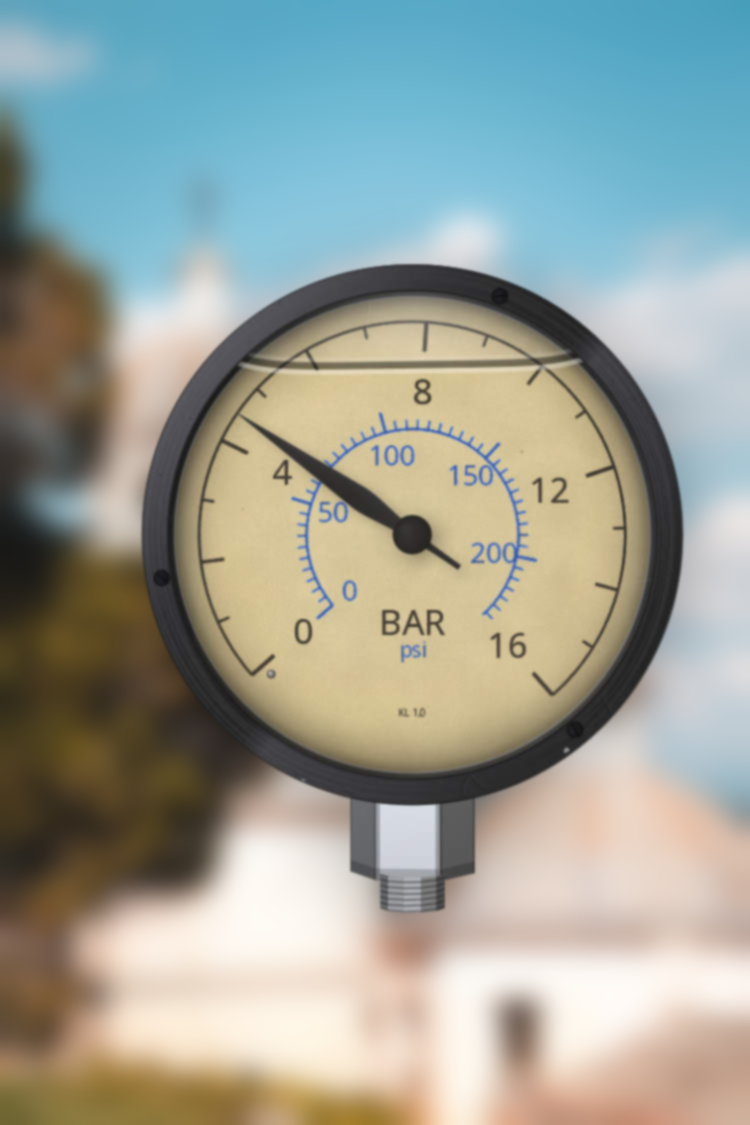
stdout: 4.5 bar
